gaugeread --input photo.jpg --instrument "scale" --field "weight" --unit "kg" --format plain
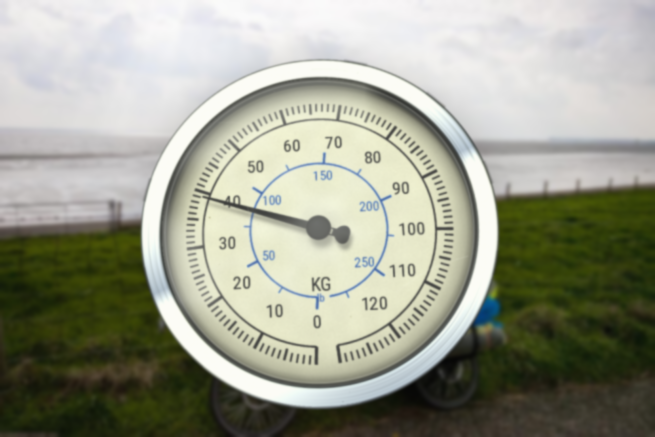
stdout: 39 kg
